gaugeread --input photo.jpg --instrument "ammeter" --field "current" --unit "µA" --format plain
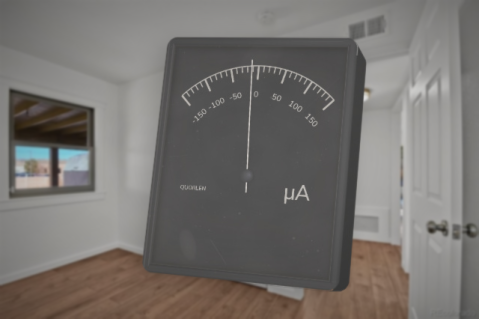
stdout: -10 µA
